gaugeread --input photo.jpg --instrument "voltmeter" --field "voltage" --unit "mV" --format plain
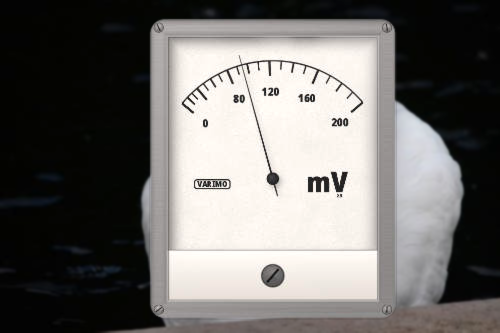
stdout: 95 mV
